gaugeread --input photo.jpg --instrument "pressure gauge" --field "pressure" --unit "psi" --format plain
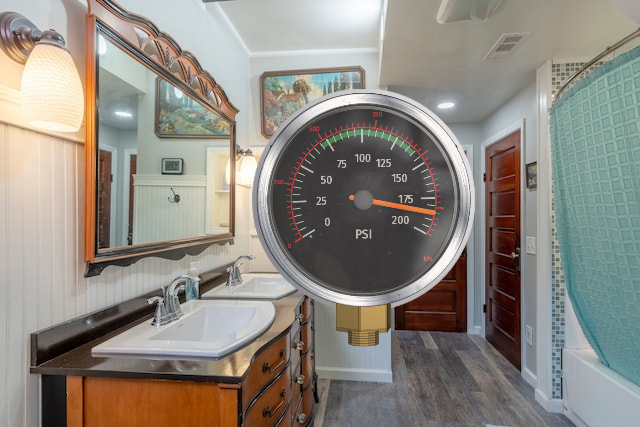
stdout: 185 psi
